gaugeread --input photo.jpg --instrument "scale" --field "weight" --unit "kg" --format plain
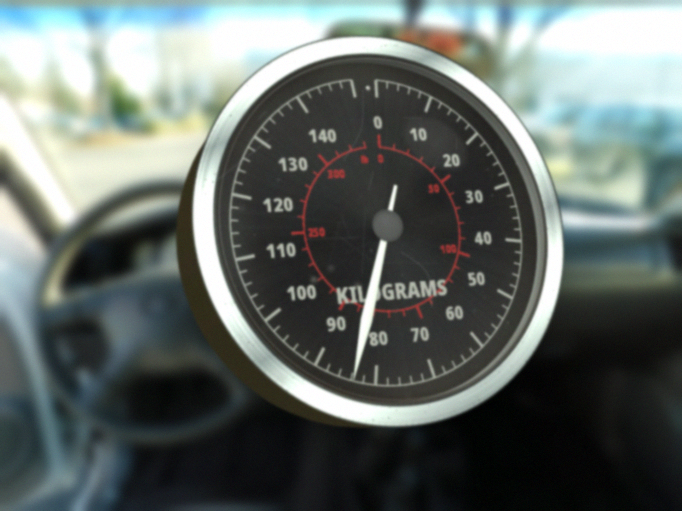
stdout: 84 kg
